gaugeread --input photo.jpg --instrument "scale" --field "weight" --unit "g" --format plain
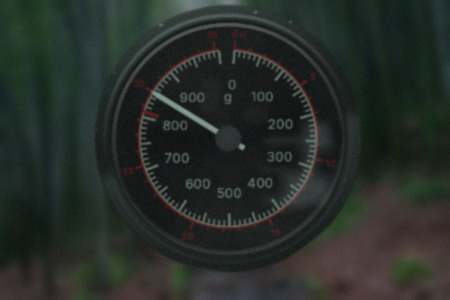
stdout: 850 g
